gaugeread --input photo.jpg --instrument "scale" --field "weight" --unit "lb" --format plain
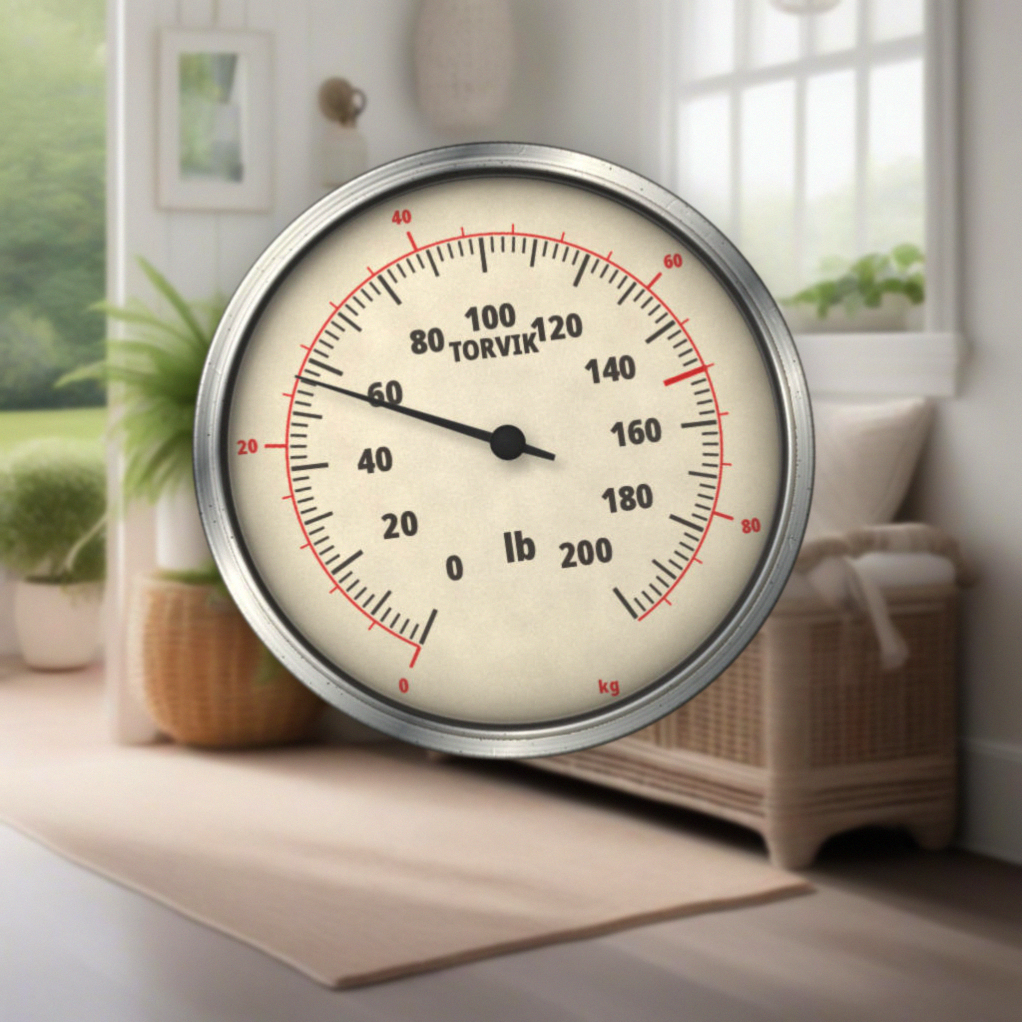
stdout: 56 lb
